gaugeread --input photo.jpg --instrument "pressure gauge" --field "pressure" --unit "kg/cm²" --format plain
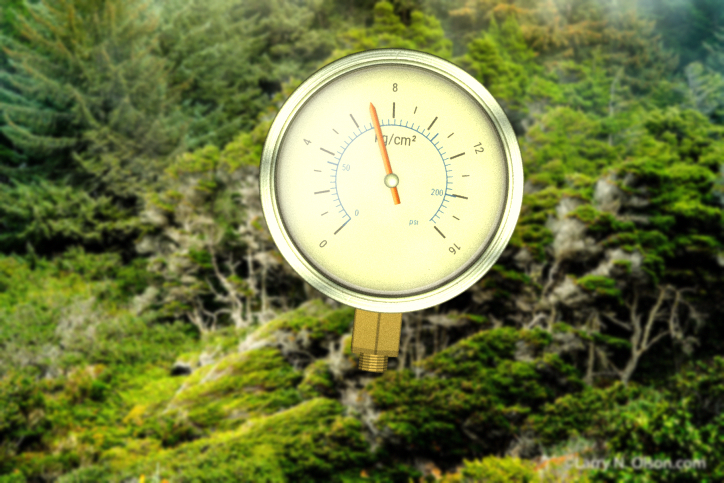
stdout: 7 kg/cm²
